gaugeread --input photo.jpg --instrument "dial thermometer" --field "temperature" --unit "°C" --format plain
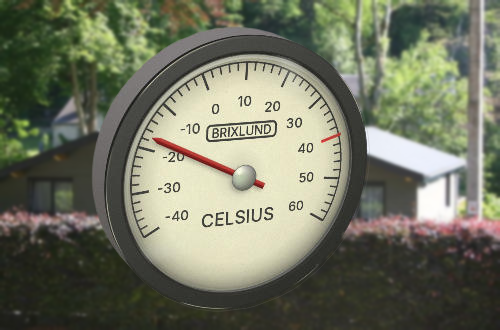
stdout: -17 °C
